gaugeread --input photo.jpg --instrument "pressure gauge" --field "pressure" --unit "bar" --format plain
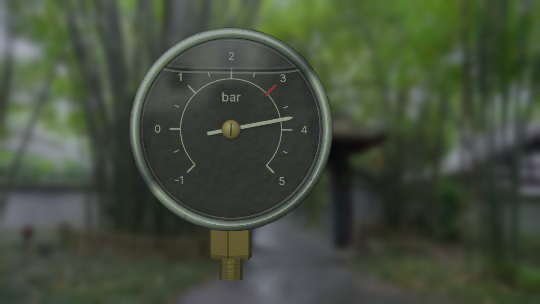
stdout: 3.75 bar
